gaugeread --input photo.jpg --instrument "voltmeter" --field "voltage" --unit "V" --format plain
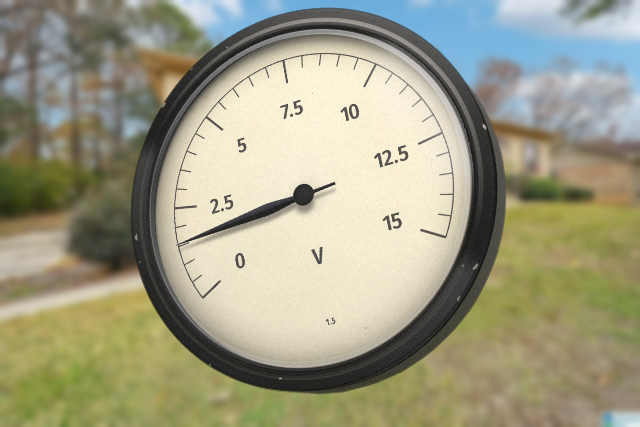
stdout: 1.5 V
